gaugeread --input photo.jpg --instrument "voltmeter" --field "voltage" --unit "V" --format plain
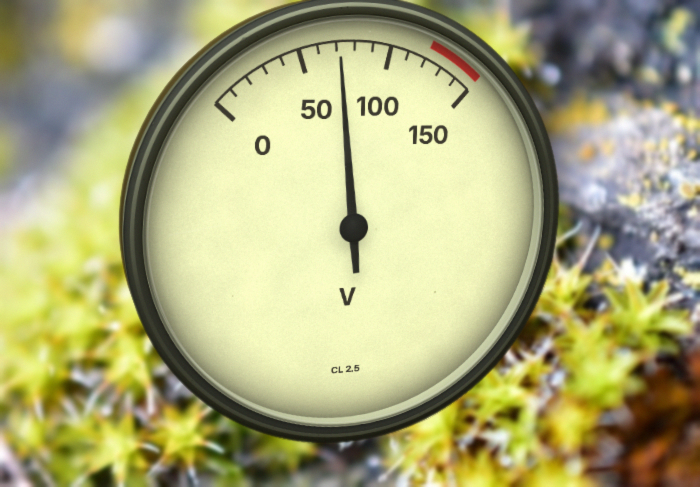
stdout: 70 V
